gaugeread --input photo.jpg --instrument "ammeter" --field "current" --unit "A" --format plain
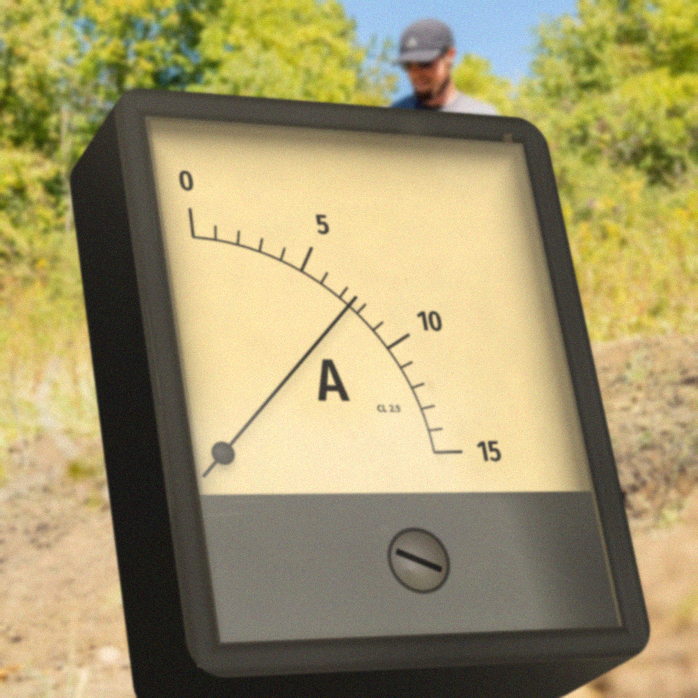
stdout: 7.5 A
